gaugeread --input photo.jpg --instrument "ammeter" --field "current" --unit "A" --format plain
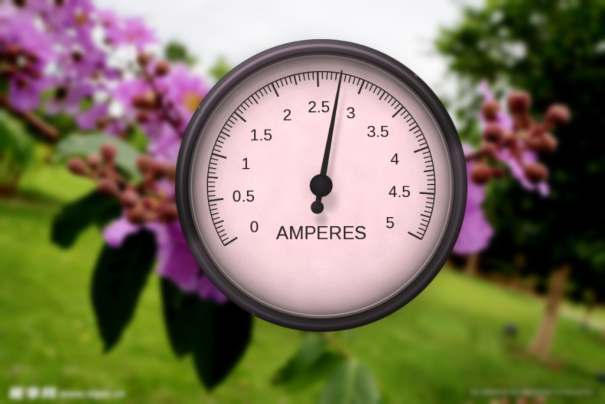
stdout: 2.75 A
